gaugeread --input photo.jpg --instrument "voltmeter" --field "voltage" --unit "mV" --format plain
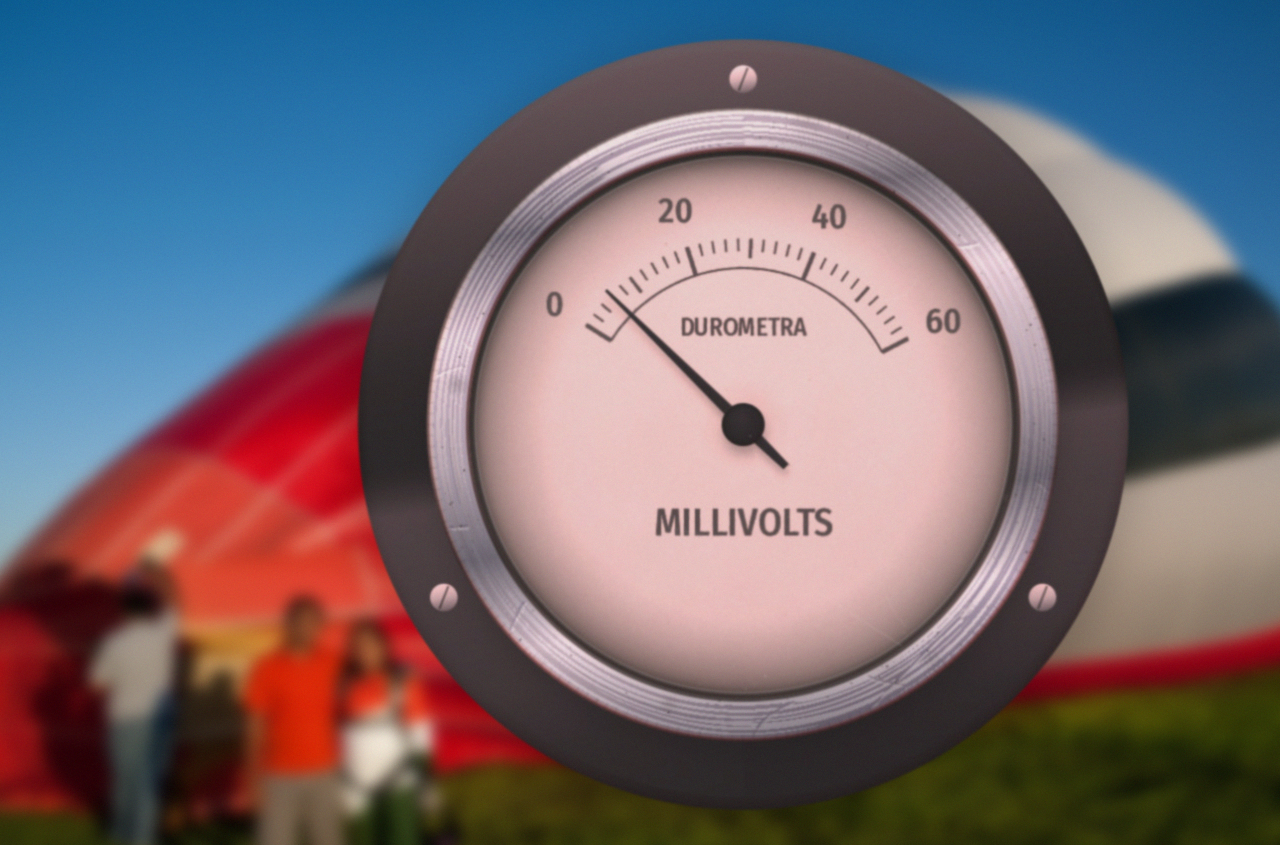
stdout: 6 mV
